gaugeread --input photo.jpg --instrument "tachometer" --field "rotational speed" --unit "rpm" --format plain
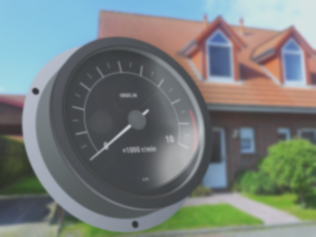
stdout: 0 rpm
